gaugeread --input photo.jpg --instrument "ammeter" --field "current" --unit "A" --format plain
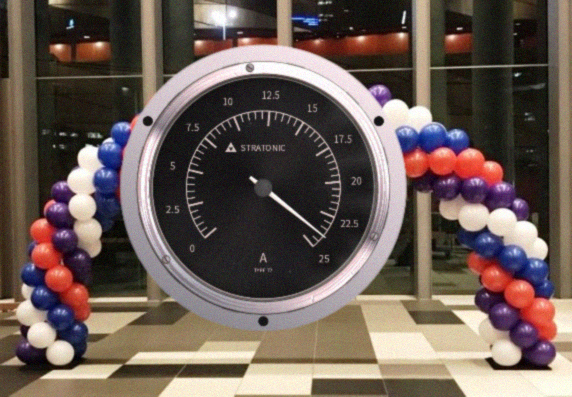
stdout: 24 A
